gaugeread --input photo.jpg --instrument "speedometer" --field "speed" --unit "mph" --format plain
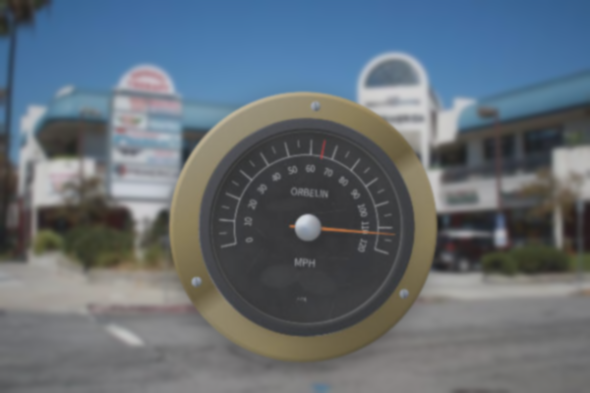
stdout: 112.5 mph
